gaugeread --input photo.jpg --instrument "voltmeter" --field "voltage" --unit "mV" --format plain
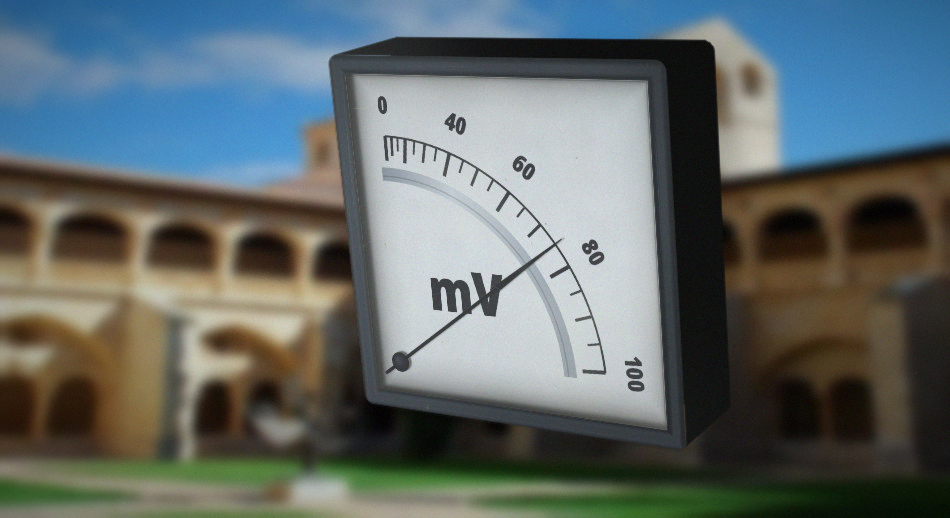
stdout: 75 mV
